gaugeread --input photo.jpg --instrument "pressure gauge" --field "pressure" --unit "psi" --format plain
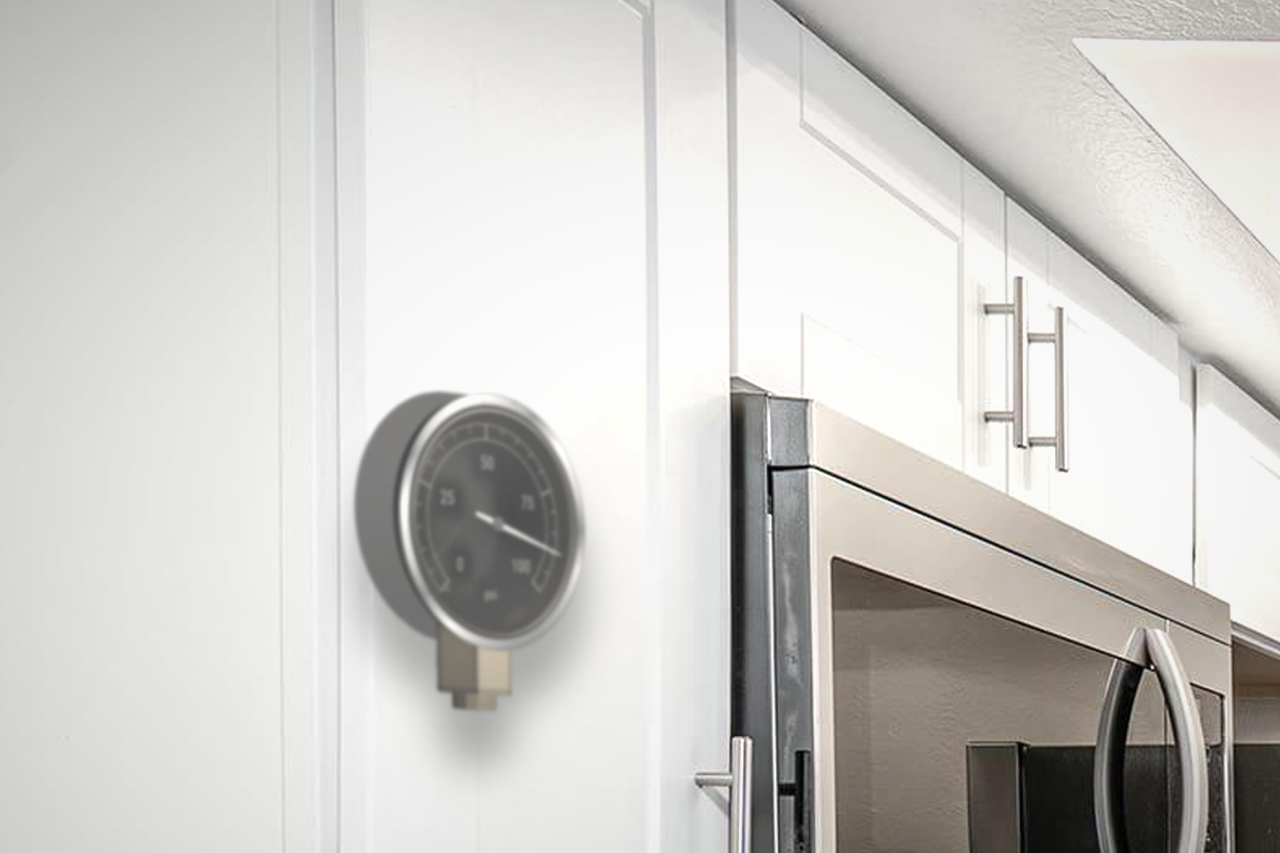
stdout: 90 psi
